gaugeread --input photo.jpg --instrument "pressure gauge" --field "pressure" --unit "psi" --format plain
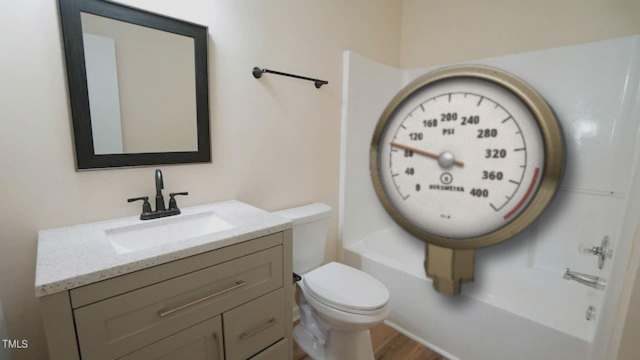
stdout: 90 psi
